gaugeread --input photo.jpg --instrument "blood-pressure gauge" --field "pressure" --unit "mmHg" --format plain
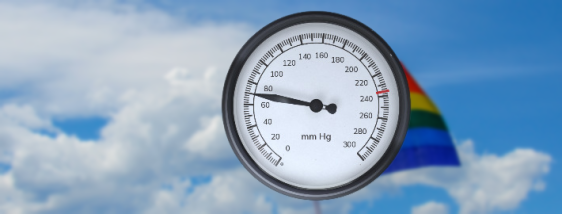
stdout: 70 mmHg
